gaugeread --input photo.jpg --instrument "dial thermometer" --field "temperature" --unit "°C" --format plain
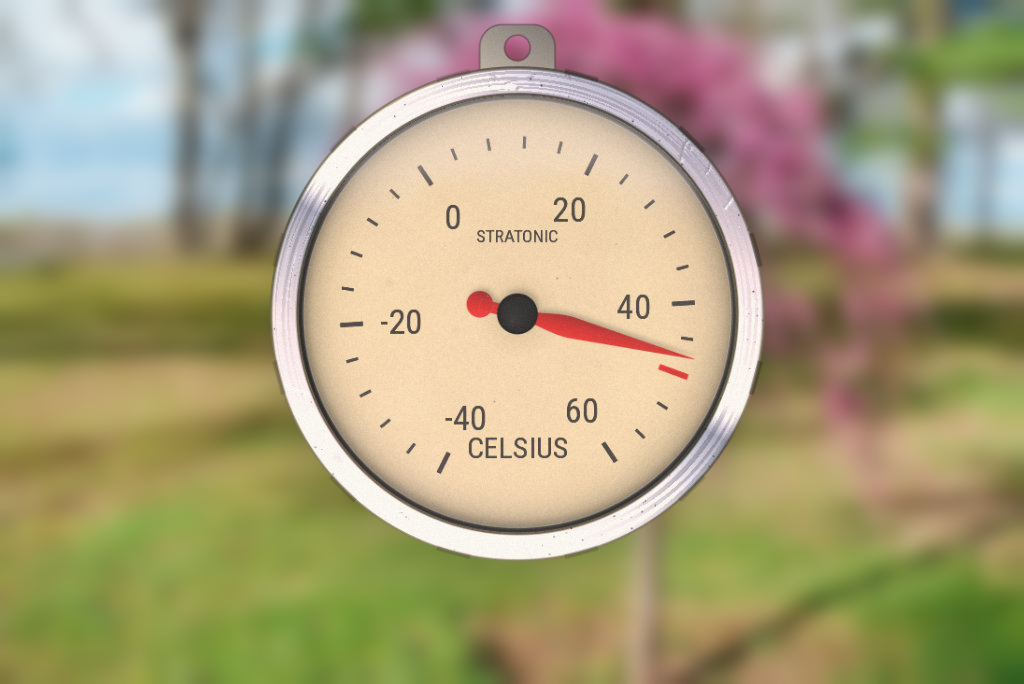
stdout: 46 °C
